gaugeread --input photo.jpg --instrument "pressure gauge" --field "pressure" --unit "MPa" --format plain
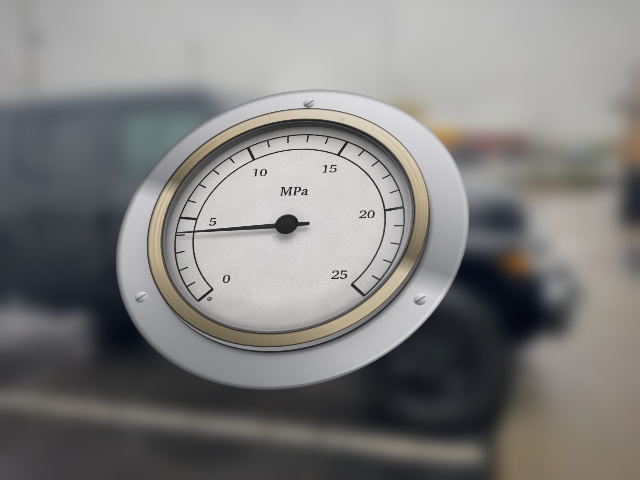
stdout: 4 MPa
